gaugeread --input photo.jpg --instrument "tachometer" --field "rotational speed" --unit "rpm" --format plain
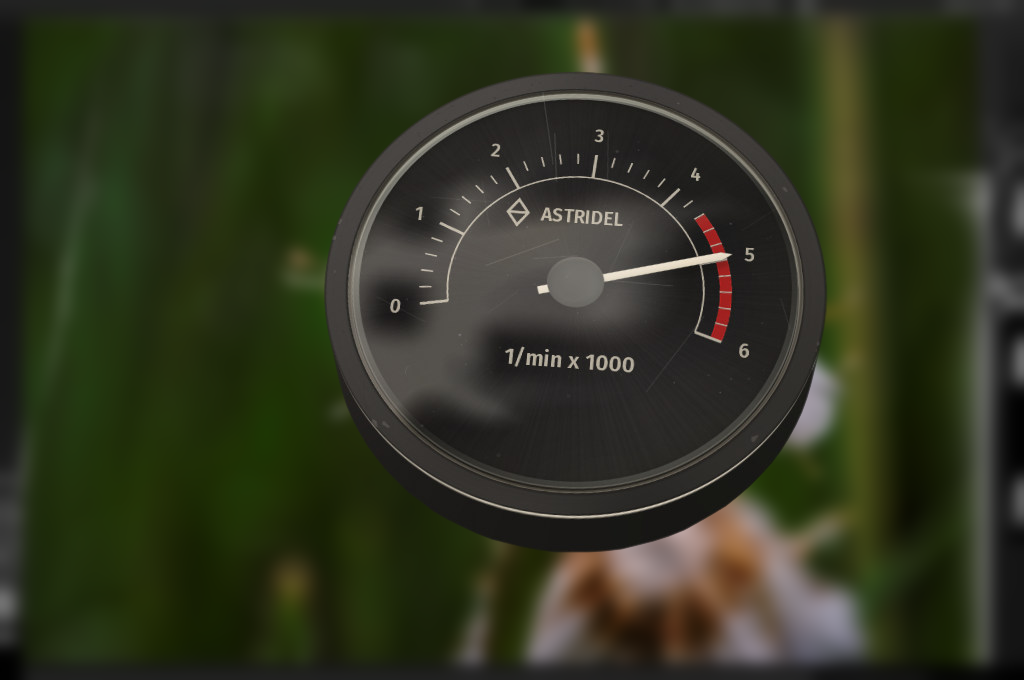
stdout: 5000 rpm
